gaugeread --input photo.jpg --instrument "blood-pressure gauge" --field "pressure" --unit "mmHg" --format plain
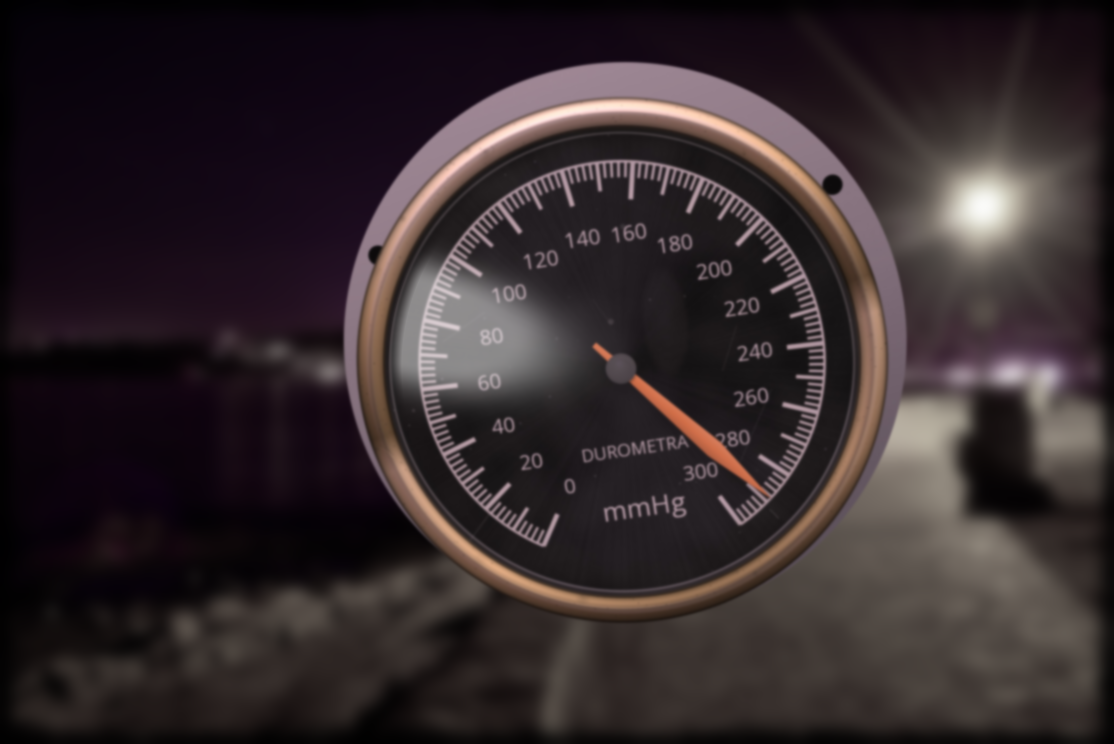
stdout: 288 mmHg
